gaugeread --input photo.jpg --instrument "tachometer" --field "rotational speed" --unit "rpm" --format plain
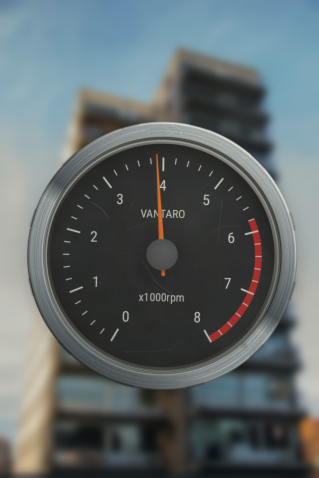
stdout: 3900 rpm
